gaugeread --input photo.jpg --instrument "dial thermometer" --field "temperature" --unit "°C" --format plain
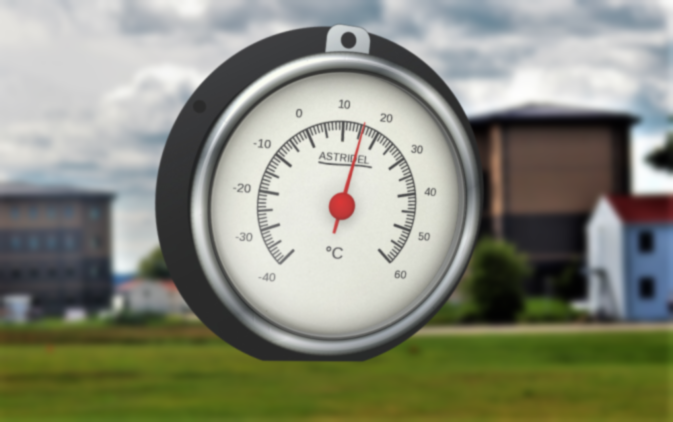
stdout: 15 °C
